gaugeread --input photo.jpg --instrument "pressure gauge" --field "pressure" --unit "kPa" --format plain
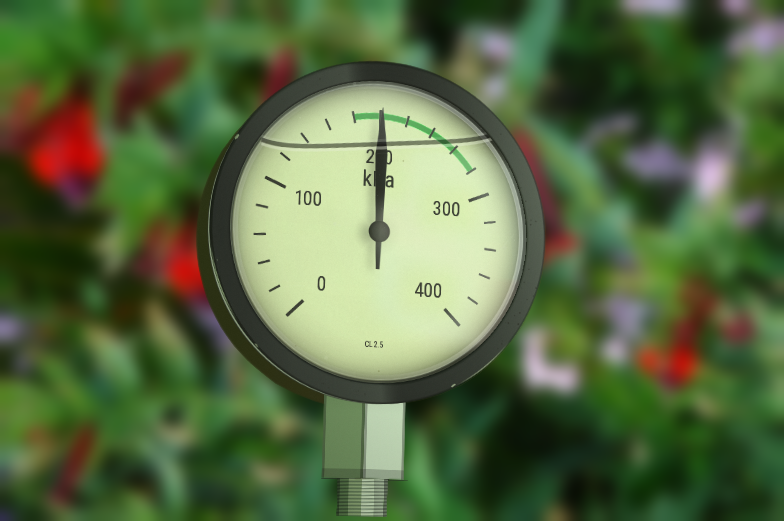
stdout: 200 kPa
